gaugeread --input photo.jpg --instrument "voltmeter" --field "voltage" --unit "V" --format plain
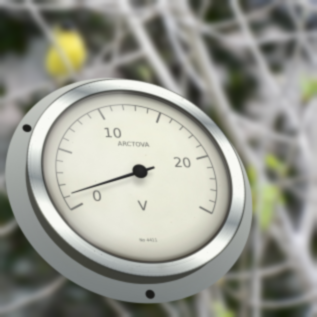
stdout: 1 V
